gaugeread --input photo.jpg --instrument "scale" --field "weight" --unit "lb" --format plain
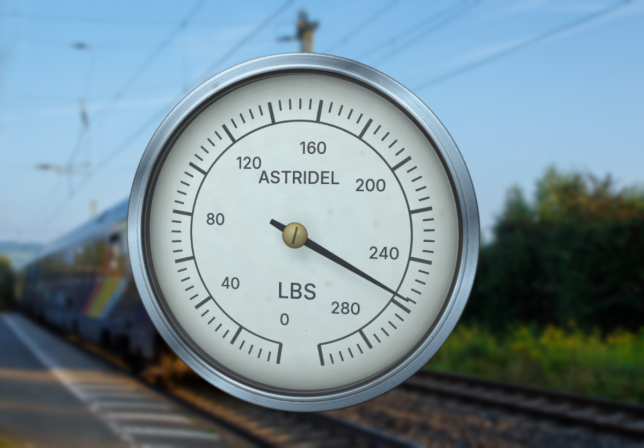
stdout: 256 lb
